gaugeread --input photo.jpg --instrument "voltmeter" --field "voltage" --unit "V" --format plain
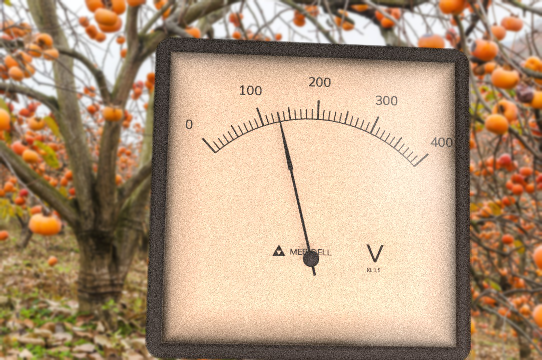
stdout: 130 V
